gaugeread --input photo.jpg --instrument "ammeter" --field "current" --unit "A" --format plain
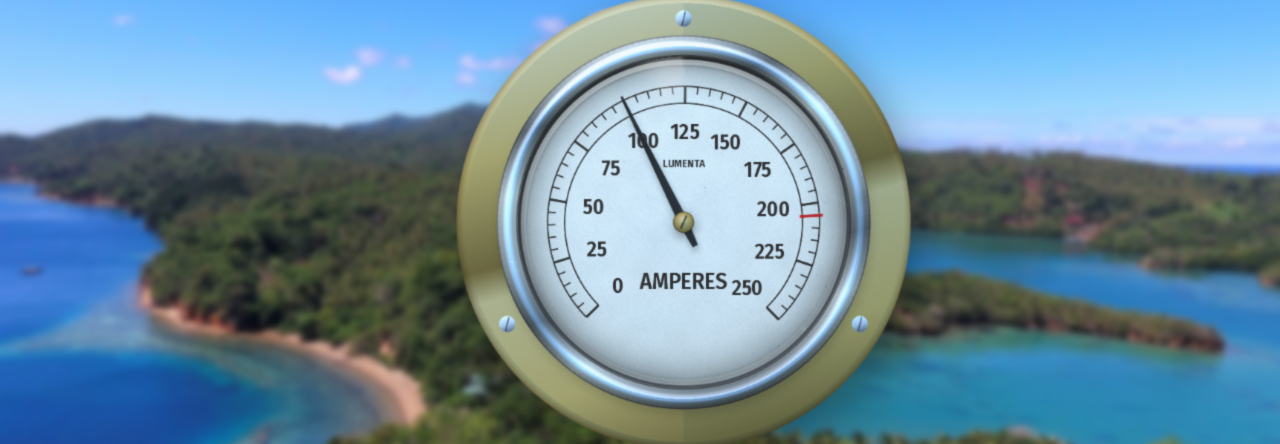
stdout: 100 A
